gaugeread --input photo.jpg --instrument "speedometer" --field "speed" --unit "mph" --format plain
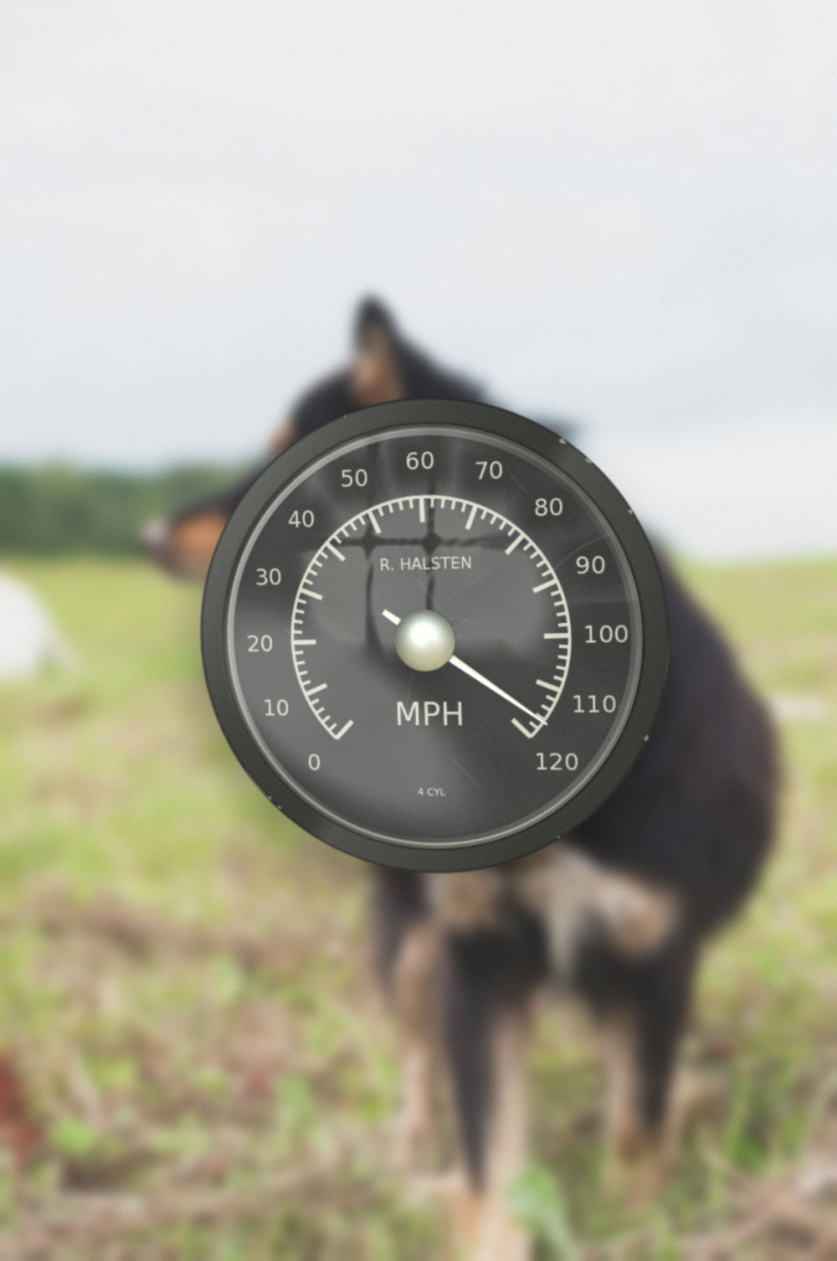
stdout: 116 mph
